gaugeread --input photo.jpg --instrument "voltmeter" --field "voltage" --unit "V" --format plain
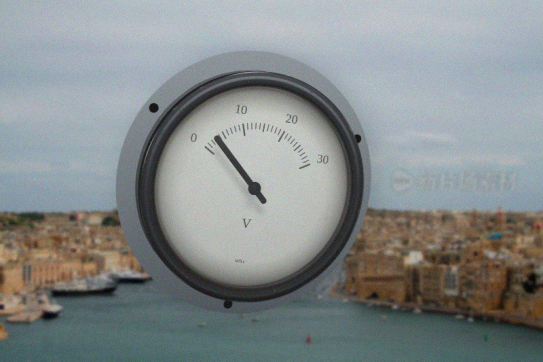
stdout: 3 V
